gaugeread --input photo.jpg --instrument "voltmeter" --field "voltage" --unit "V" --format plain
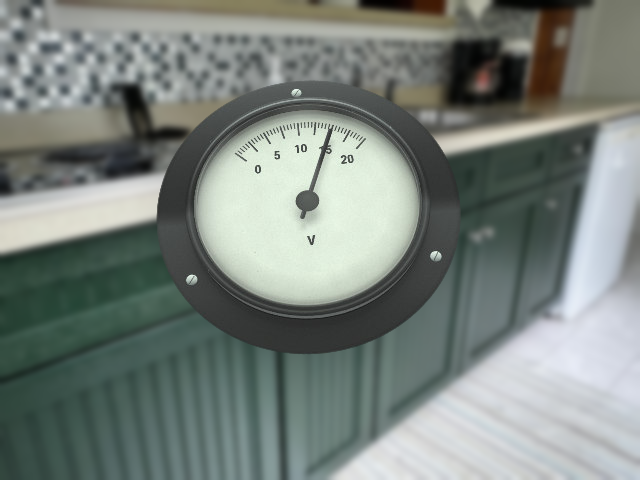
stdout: 15 V
